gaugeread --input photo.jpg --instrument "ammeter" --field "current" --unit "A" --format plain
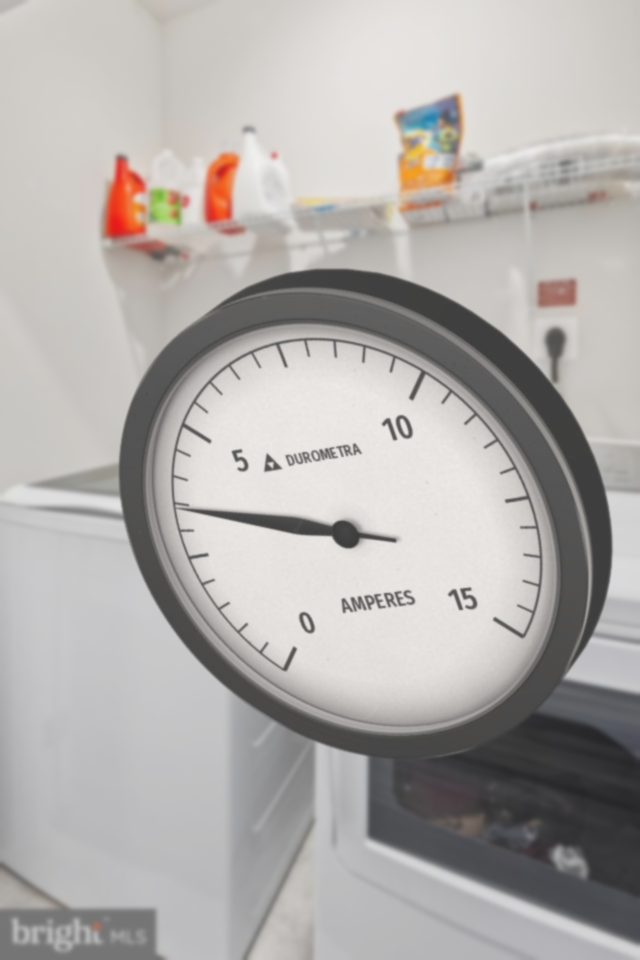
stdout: 3.5 A
